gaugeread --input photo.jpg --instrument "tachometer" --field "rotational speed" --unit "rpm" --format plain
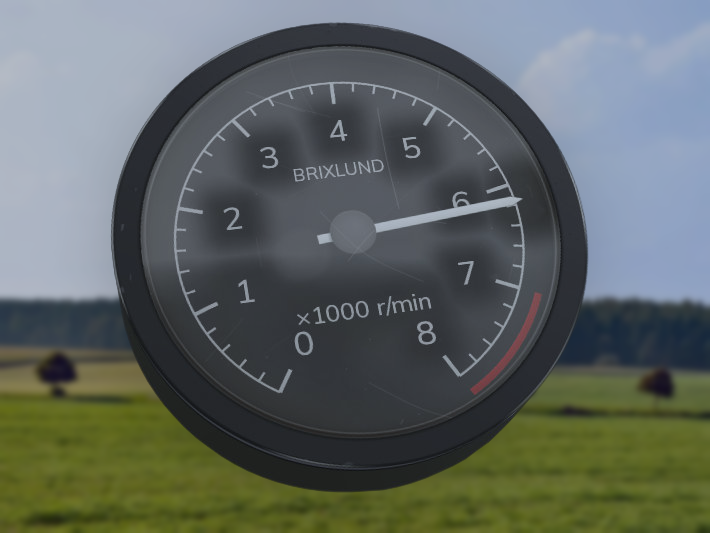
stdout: 6200 rpm
